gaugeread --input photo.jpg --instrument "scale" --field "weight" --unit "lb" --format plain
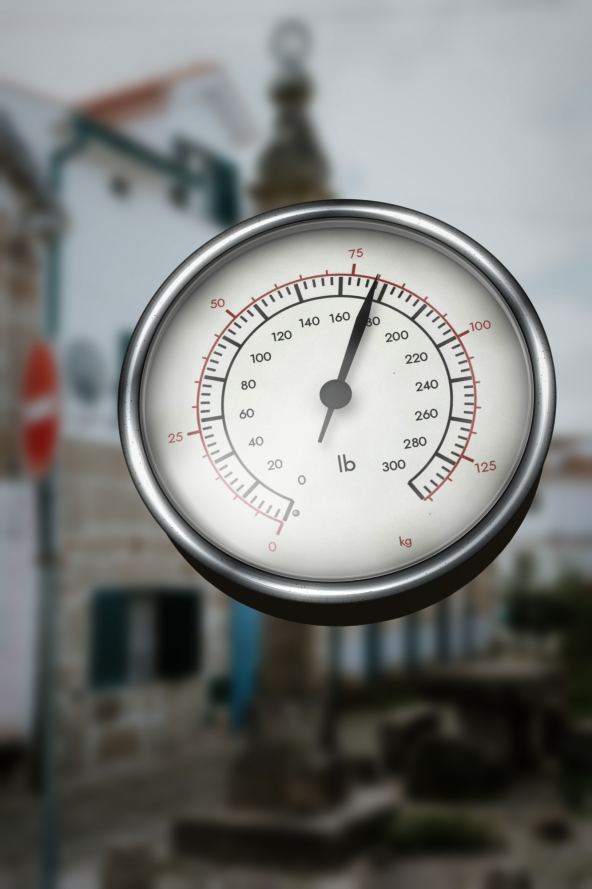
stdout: 176 lb
